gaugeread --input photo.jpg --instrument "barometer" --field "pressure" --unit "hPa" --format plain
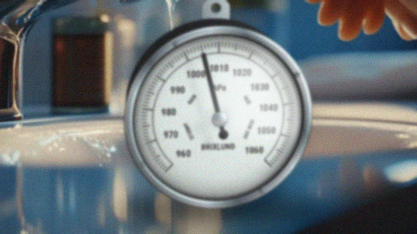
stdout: 1005 hPa
